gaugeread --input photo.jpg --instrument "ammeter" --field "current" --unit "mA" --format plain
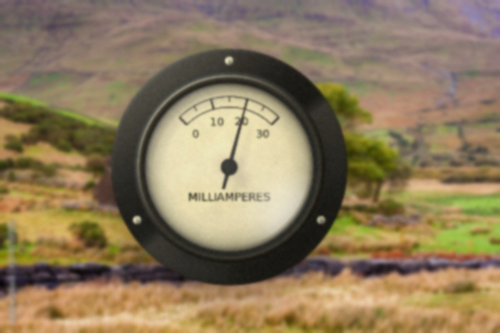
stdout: 20 mA
